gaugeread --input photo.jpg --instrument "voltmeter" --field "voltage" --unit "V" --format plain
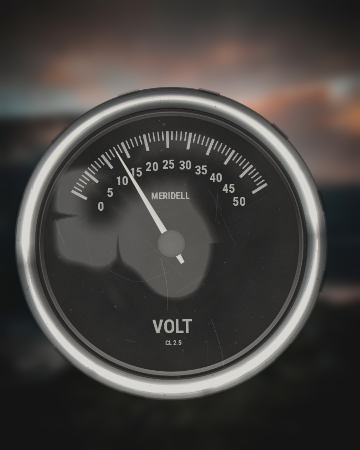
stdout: 13 V
